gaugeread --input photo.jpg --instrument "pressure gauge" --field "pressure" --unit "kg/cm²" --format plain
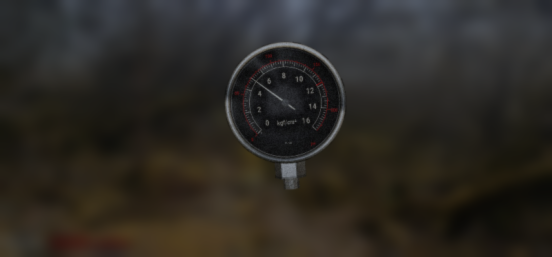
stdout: 5 kg/cm²
